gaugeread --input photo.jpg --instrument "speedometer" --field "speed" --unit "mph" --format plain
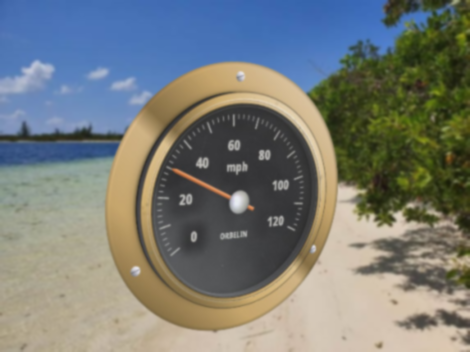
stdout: 30 mph
